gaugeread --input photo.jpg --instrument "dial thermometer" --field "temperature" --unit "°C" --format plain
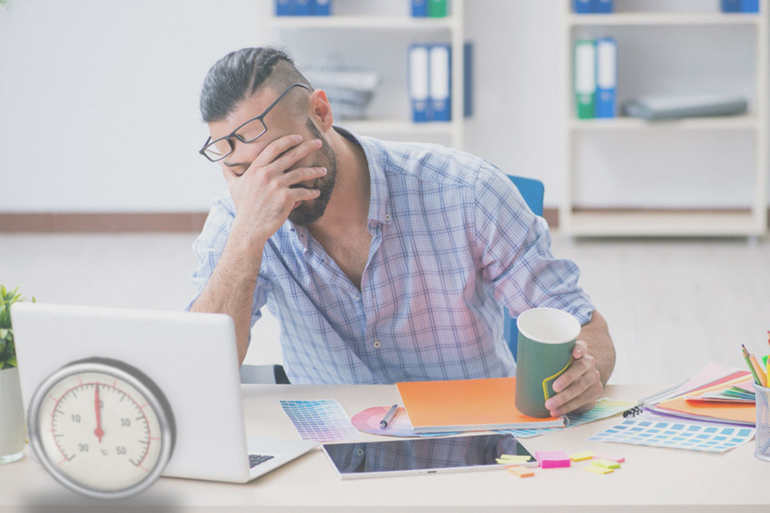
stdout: 10 °C
